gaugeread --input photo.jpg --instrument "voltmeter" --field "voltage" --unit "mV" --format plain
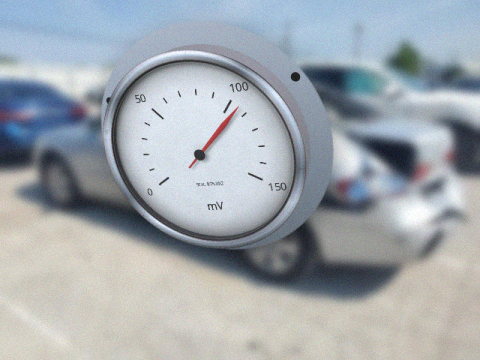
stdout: 105 mV
